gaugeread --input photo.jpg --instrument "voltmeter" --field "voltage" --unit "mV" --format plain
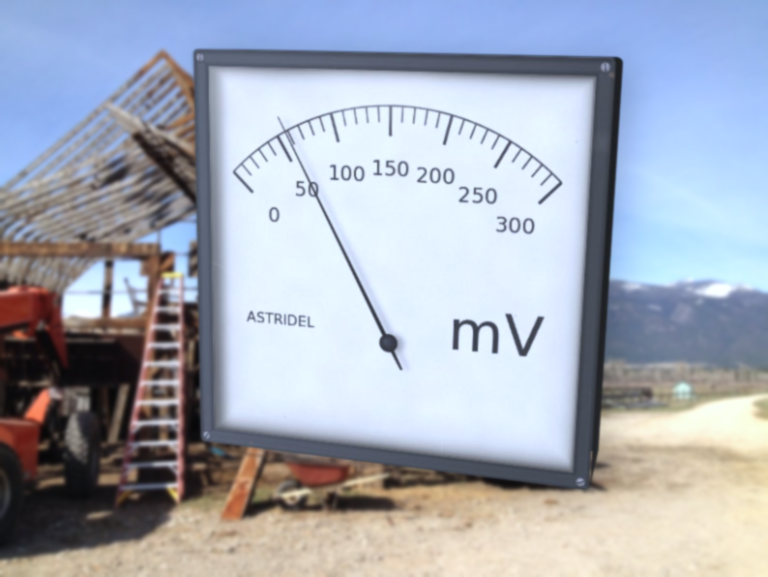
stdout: 60 mV
